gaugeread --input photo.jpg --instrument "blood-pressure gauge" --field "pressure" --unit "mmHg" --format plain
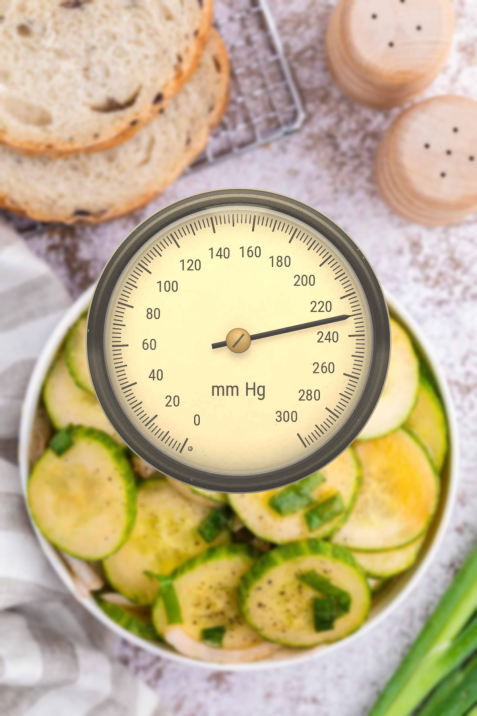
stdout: 230 mmHg
